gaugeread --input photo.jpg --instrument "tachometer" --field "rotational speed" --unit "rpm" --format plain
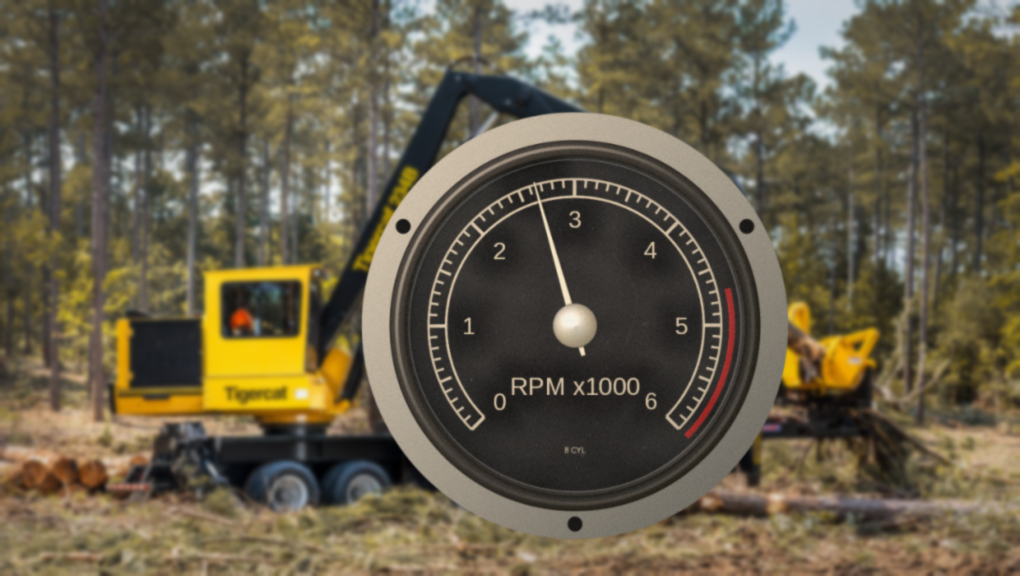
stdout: 2650 rpm
